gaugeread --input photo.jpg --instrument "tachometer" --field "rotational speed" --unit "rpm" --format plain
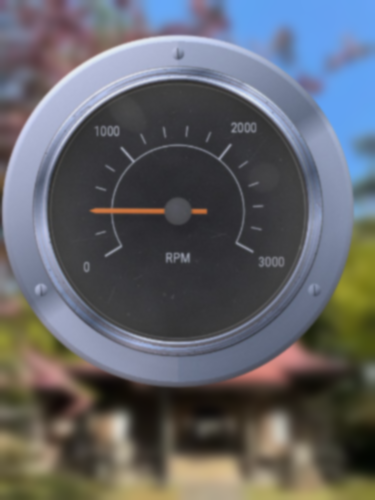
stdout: 400 rpm
